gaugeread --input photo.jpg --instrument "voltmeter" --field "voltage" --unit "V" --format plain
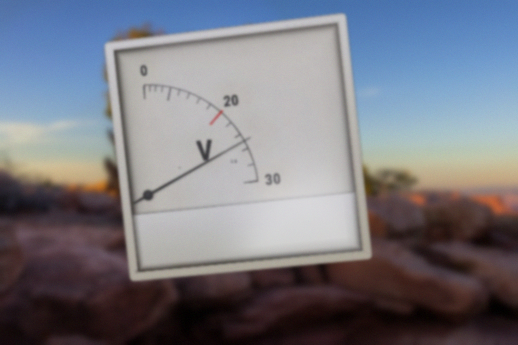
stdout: 25 V
